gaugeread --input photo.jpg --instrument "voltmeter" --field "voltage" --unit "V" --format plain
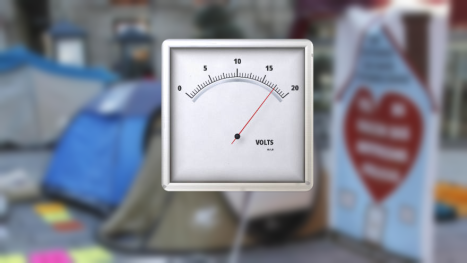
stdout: 17.5 V
